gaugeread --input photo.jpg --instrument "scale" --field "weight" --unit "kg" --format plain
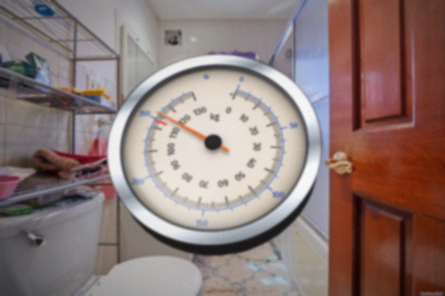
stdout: 115 kg
